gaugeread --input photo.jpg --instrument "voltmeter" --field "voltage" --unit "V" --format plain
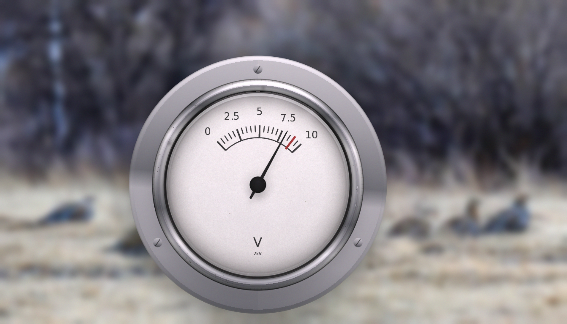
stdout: 8 V
